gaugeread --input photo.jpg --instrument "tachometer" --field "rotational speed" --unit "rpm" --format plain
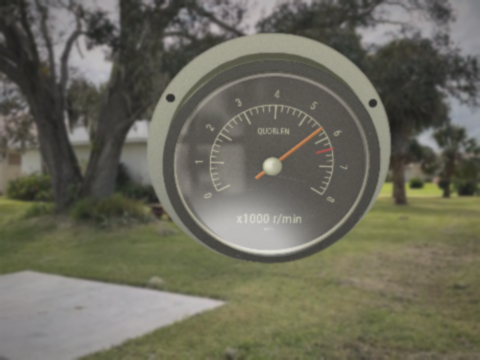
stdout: 5600 rpm
